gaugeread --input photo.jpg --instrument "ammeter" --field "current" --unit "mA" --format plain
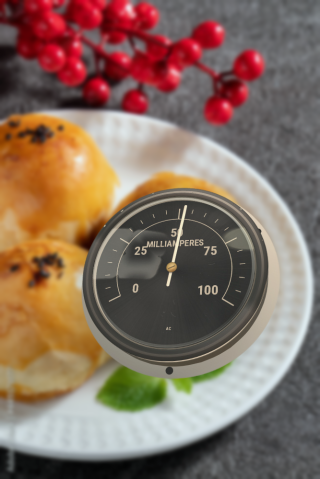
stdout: 52.5 mA
